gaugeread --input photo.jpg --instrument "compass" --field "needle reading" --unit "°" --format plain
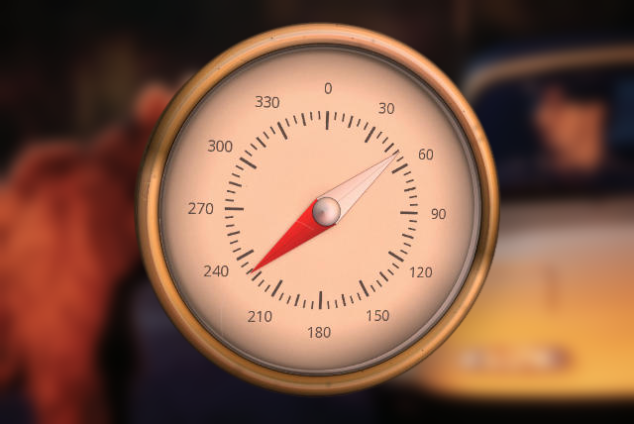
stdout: 230 °
